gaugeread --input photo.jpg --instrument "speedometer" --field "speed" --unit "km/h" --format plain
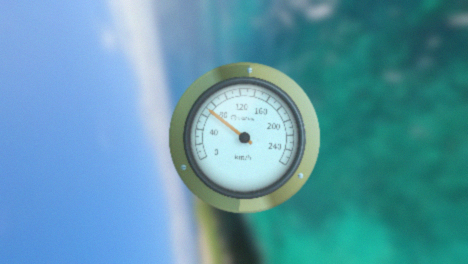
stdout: 70 km/h
